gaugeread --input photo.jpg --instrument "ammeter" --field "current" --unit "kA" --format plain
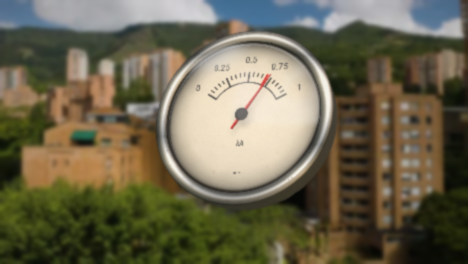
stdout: 0.75 kA
